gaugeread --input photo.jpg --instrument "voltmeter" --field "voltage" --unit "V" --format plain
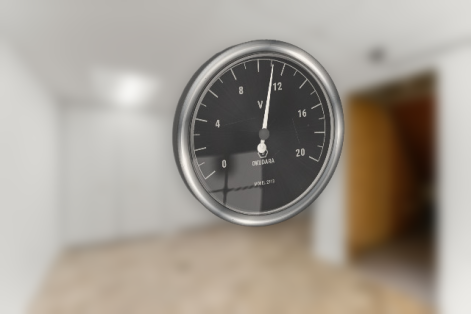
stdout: 11 V
